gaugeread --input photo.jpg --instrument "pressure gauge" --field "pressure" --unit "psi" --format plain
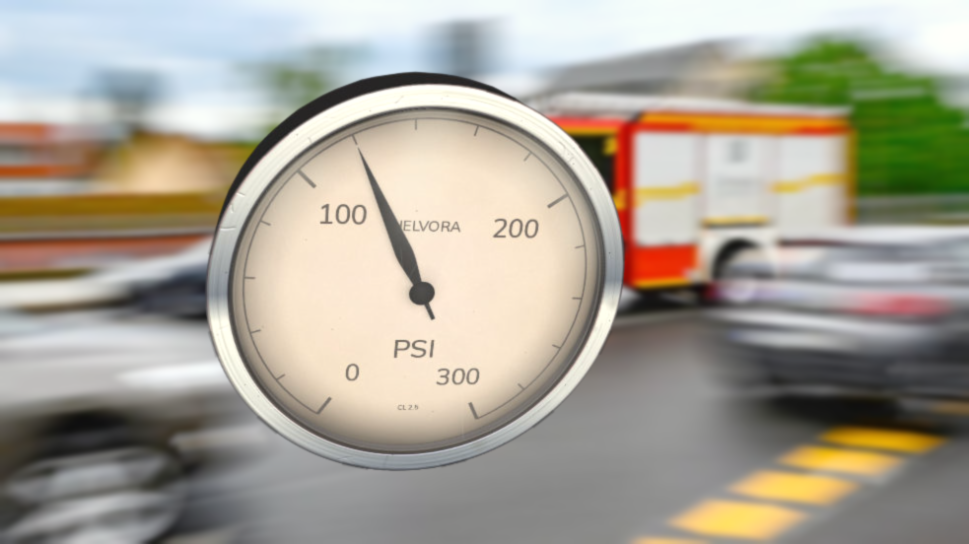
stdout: 120 psi
